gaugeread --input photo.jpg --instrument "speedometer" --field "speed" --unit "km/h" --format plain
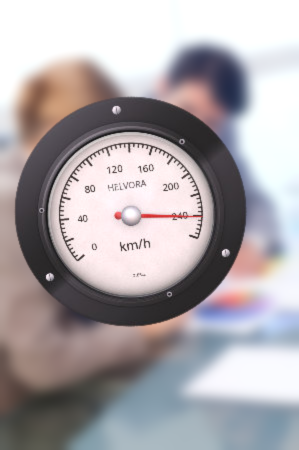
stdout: 240 km/h
